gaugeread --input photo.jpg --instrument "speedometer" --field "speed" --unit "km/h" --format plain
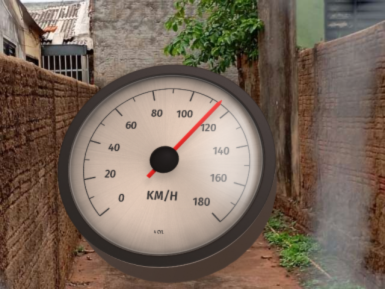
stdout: 115 km/h
